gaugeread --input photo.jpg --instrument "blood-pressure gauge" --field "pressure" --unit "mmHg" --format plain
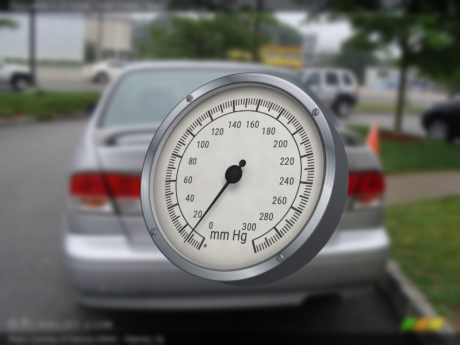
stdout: 10 mmHg
